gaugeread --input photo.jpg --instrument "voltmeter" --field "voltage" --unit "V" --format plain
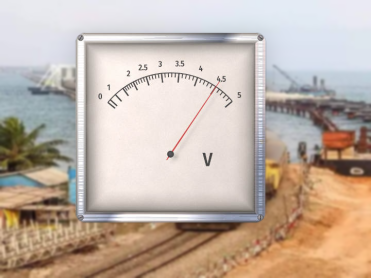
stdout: 4.5 V
